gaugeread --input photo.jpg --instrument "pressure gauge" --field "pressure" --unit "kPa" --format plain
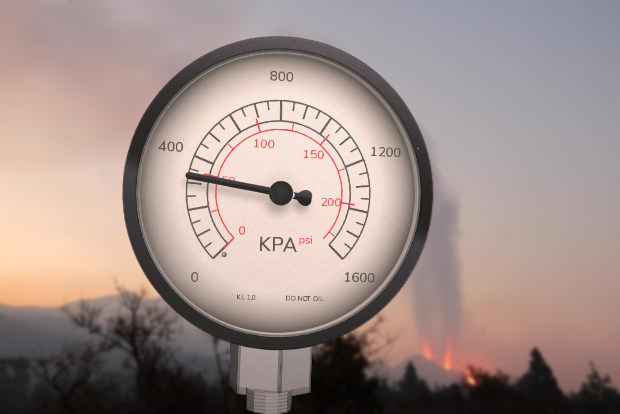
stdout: 325 kPa
